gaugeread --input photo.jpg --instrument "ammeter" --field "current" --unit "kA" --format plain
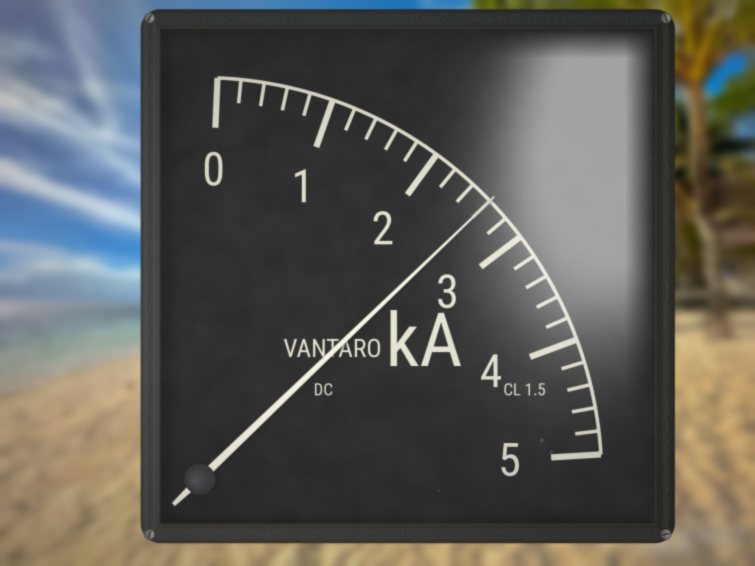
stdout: 2.6 kA
